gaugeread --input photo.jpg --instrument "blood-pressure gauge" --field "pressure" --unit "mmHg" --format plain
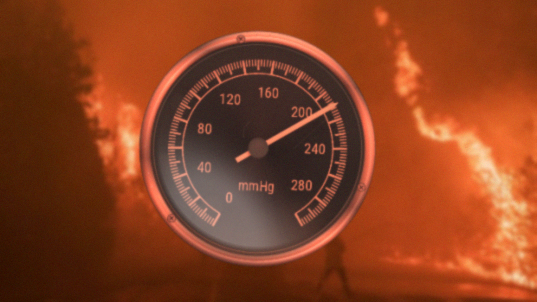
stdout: 210 mmHg
